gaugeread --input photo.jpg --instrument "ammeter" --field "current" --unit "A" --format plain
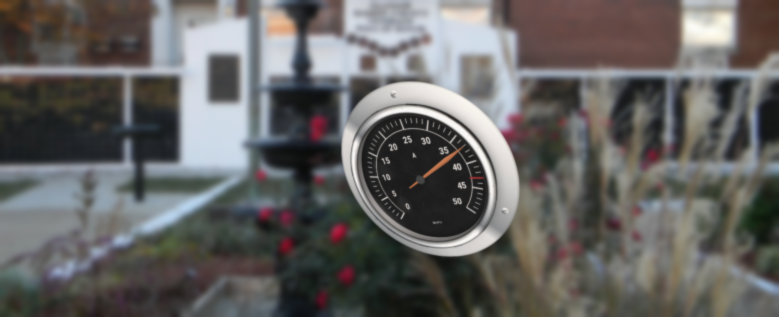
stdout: 37 A
